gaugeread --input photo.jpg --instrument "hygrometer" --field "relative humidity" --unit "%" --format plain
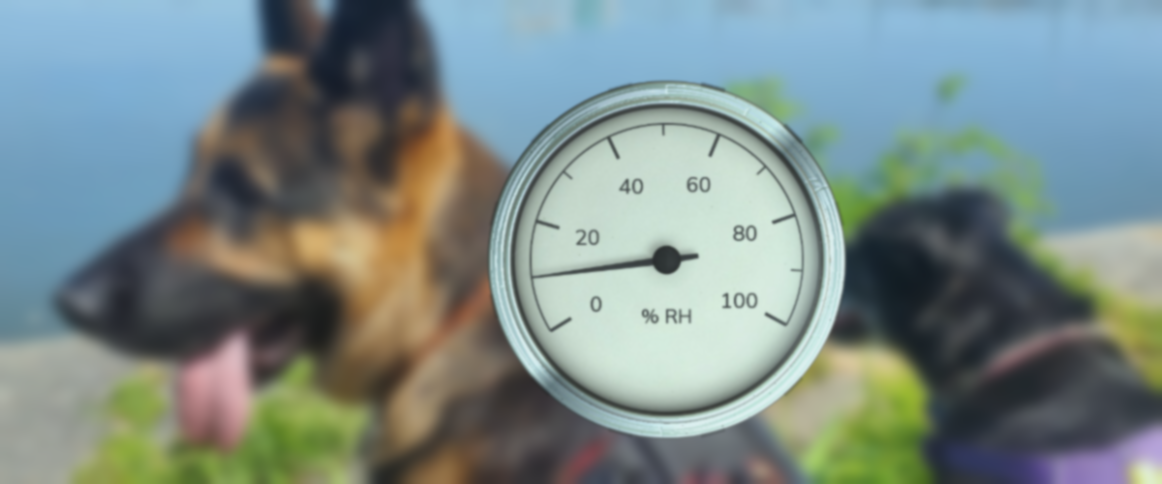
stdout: 10 %
